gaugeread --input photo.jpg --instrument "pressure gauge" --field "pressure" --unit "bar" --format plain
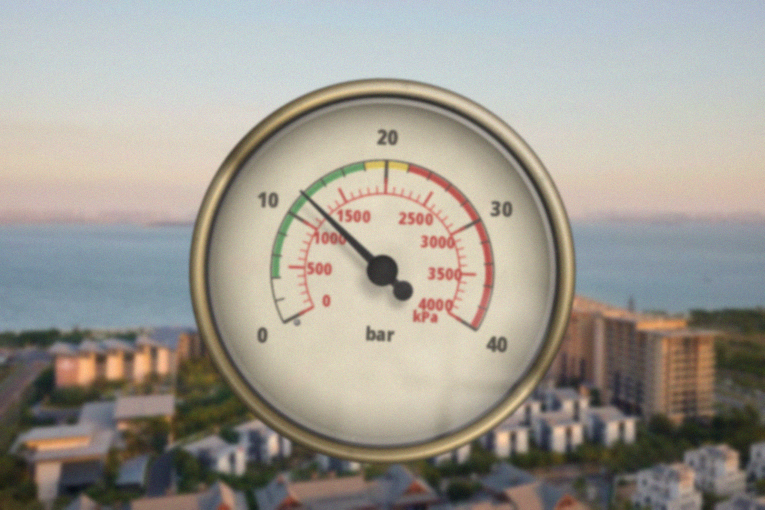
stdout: 12 bar
